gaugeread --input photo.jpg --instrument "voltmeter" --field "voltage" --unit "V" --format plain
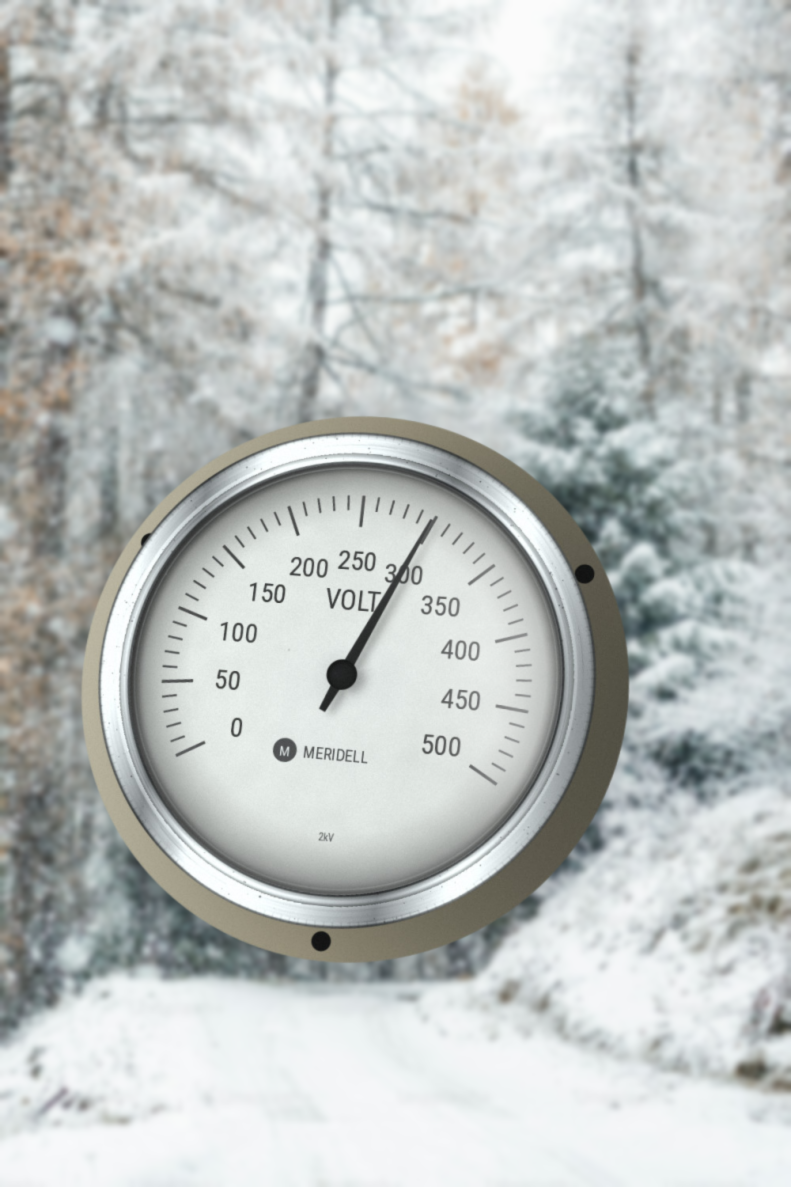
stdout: 300 V
